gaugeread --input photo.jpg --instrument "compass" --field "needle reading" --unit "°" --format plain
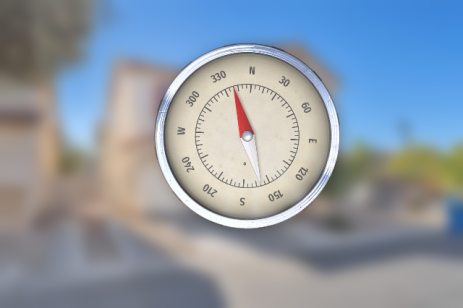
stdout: 340 °
